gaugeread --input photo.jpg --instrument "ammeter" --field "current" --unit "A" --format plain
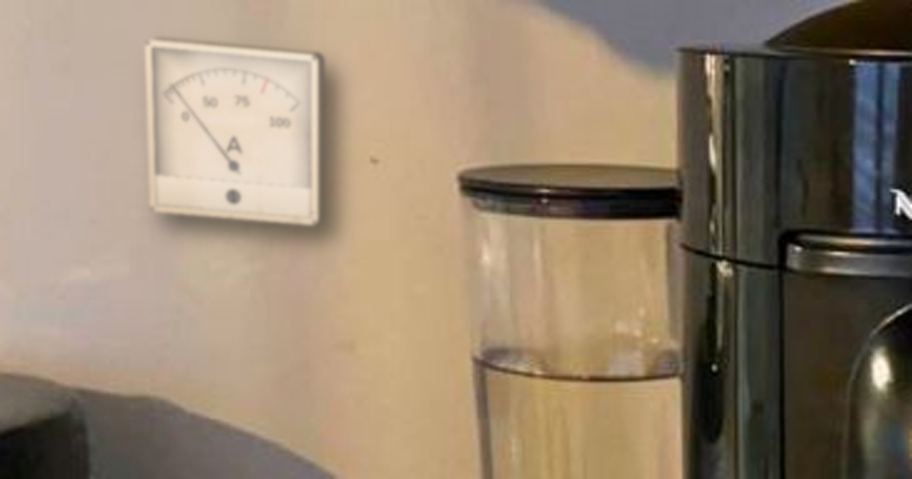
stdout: 25 A
